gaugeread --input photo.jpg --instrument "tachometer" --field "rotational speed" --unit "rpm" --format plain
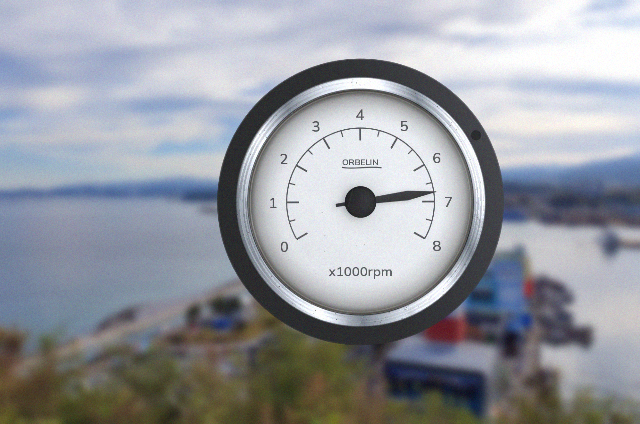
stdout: 6750 rpm
